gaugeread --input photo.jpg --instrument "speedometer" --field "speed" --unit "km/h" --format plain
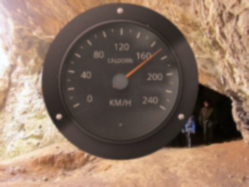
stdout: 170 km/h
